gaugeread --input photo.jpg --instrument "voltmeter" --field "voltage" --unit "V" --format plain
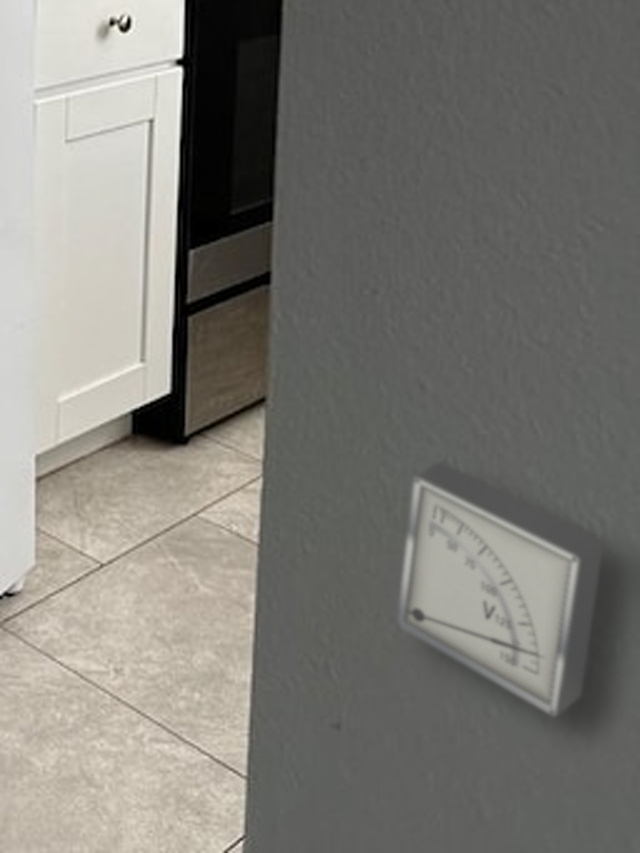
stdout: 140 V
